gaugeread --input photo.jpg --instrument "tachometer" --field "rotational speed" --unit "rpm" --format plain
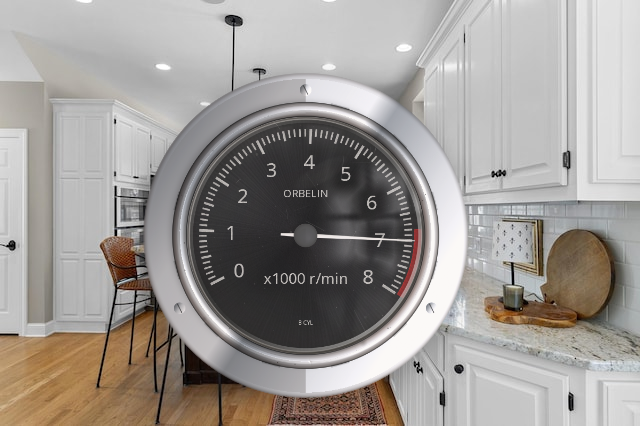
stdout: 7000 rpm
